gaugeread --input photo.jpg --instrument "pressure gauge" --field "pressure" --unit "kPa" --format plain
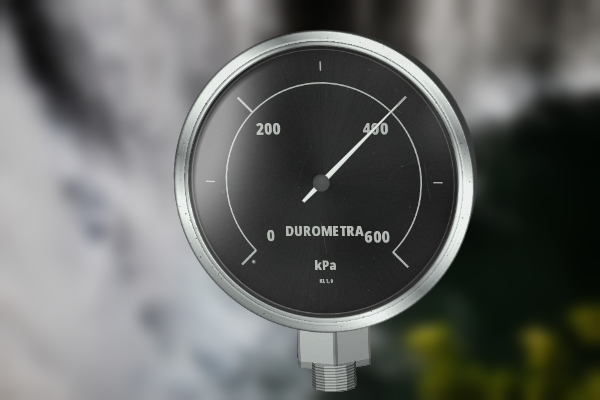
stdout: 400 kPa
